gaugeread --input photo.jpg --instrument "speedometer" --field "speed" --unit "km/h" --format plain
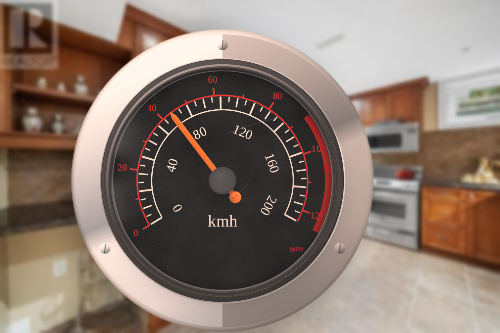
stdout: 70 km/h
